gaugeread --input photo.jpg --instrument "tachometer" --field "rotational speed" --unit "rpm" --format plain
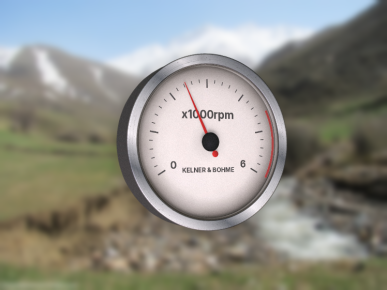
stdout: 2400 rpm
